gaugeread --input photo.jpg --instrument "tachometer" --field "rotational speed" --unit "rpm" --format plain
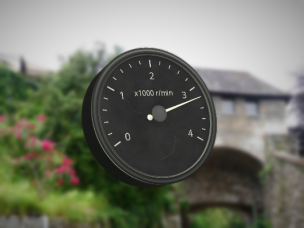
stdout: 3200 rpm
